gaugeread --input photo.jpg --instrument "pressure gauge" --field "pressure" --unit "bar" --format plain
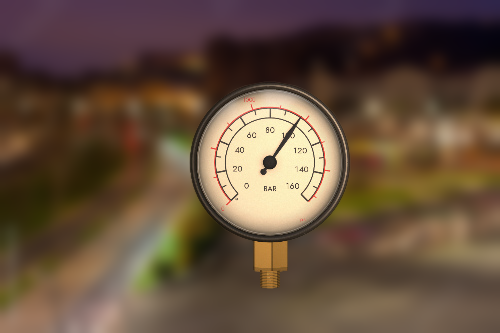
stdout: 100 bar
